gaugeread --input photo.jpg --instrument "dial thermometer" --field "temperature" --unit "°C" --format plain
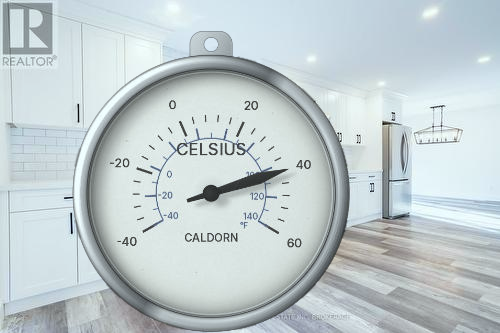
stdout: 40 °C
